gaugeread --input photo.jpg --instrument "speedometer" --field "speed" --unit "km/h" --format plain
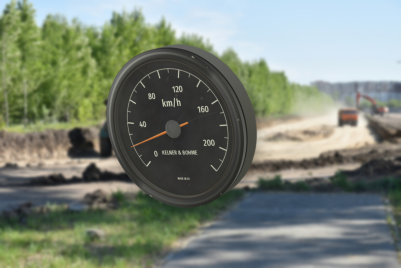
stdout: 20 km/h
